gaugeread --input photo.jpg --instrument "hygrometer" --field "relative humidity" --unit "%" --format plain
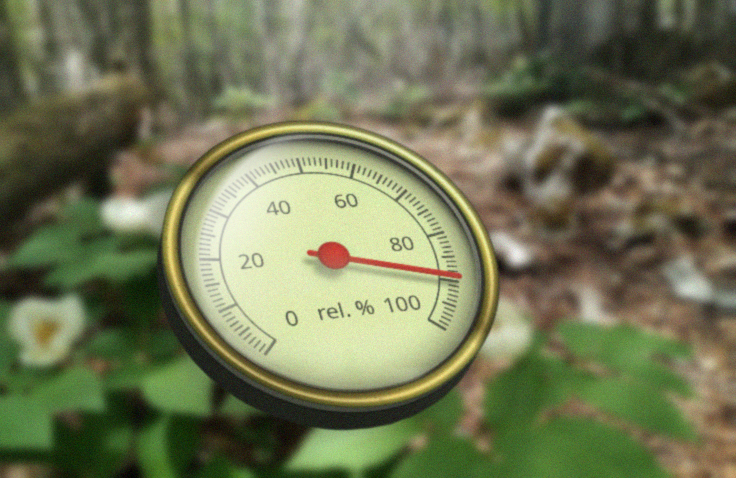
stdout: 90 %
